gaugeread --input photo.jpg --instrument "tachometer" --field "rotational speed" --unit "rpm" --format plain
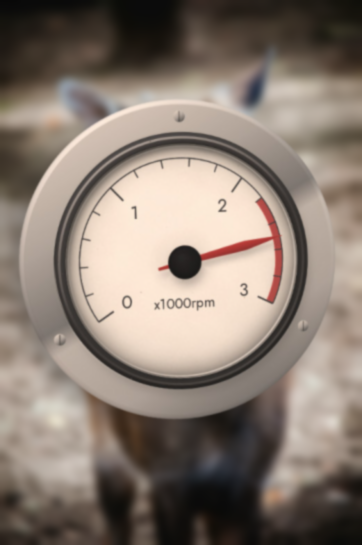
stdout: 2500 rpm
